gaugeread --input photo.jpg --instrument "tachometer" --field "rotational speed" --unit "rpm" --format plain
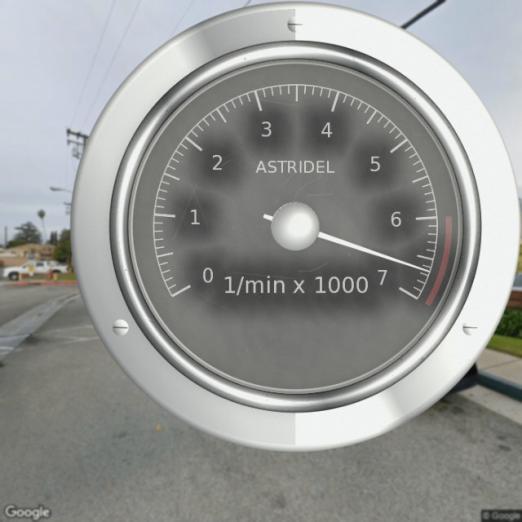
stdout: 6650 rpm
